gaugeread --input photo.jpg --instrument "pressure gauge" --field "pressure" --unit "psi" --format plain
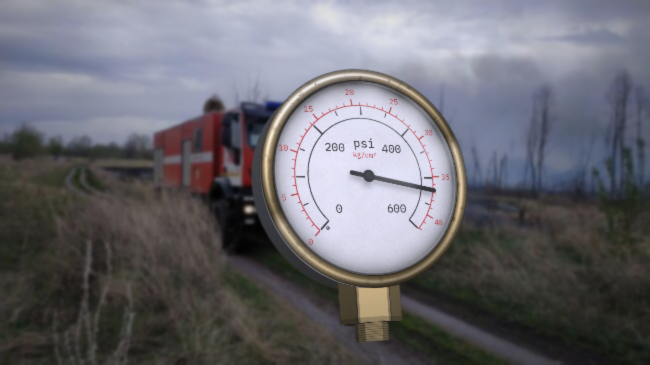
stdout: 525 psi
